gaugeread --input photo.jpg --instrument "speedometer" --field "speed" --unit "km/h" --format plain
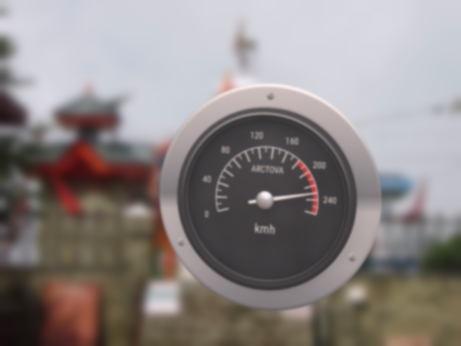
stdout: 230 km/h
